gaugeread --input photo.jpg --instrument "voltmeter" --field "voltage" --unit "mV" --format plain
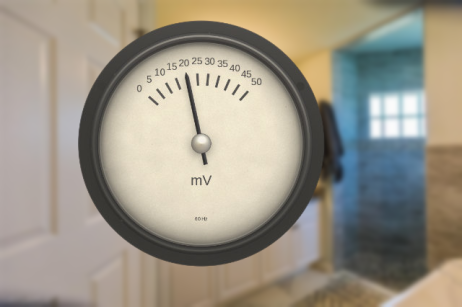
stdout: 20 mV
